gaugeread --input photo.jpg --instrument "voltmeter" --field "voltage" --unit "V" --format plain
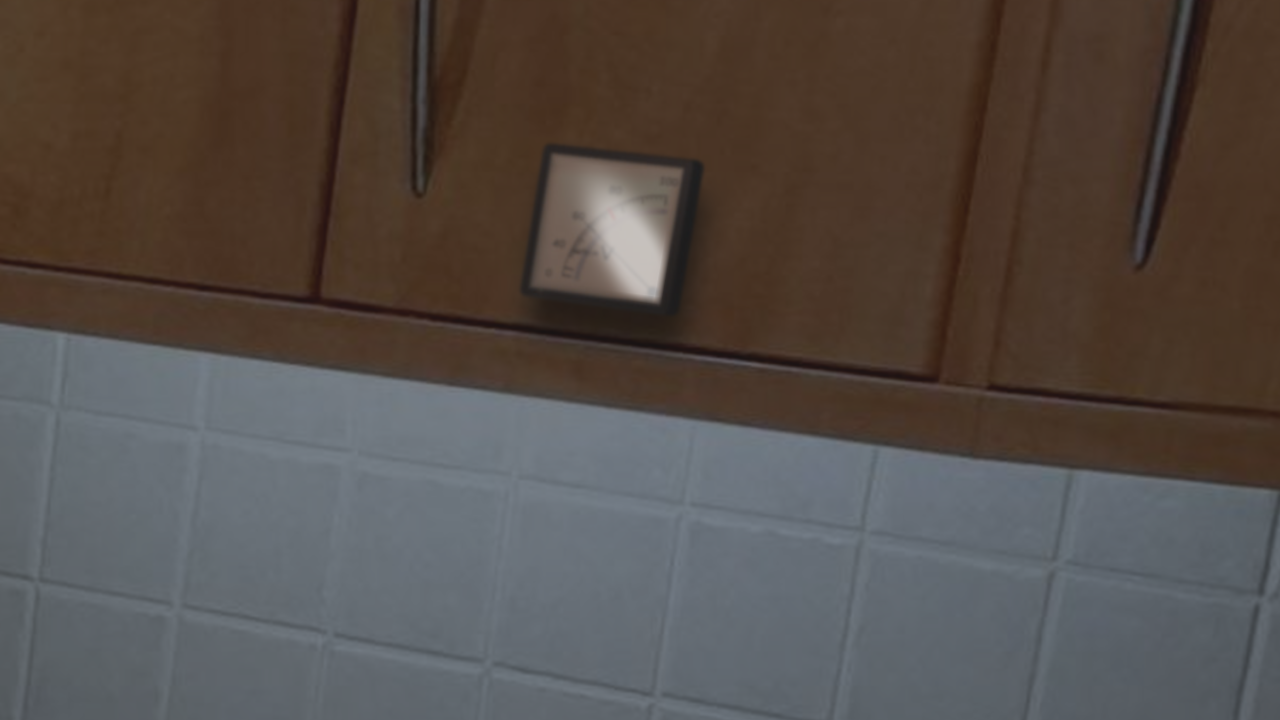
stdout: 60 V
